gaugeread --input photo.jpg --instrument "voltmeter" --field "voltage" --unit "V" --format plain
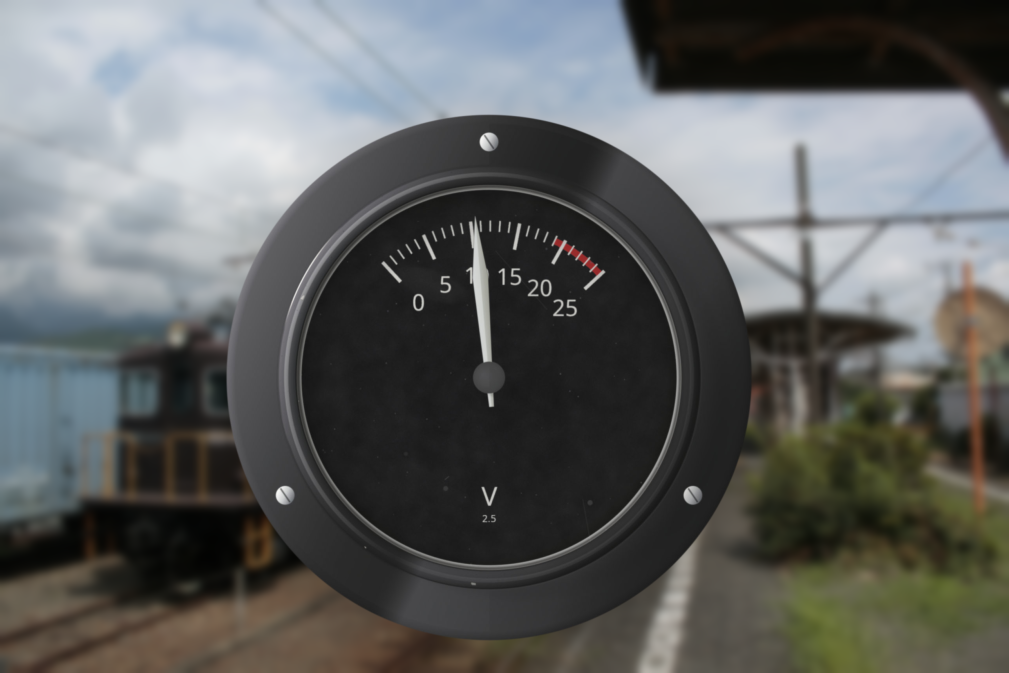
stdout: 10.5 V
